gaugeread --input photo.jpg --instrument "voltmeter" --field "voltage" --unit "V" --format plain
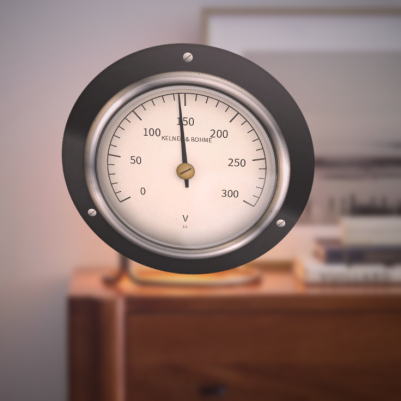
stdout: 145 V
